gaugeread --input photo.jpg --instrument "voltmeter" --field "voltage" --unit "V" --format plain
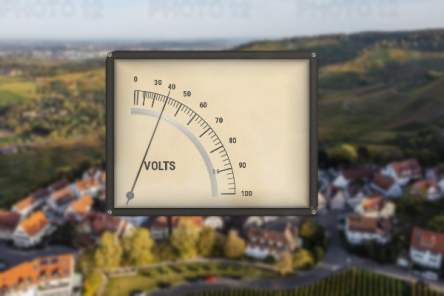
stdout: 40 V
